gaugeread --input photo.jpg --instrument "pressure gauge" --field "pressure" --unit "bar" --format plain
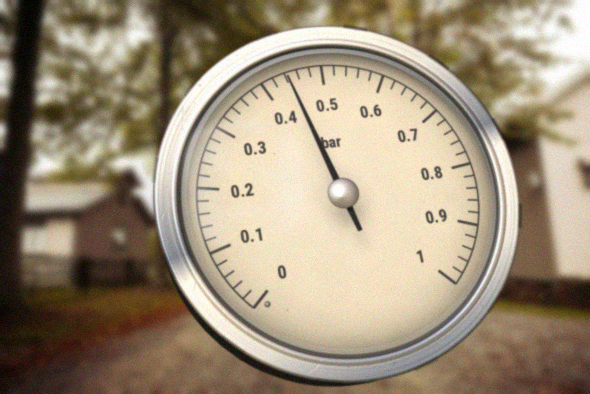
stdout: 0.44 bar
